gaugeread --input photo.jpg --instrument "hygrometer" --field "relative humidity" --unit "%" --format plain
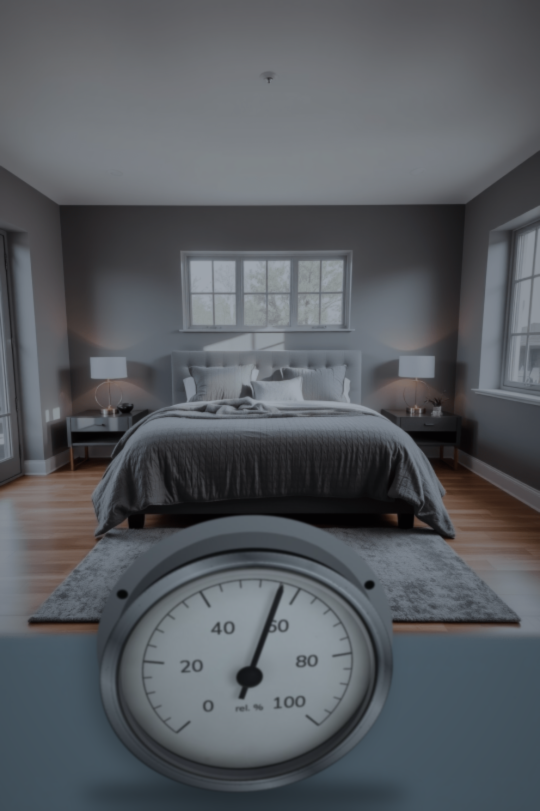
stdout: 56 %
